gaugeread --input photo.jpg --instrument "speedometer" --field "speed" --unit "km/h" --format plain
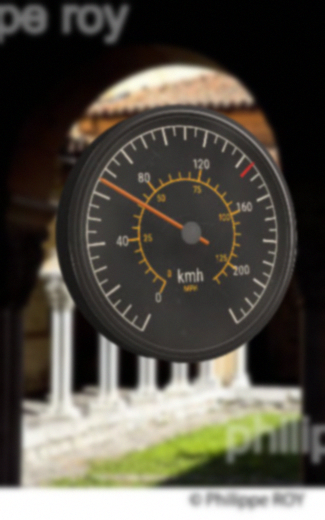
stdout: 65 km/h
